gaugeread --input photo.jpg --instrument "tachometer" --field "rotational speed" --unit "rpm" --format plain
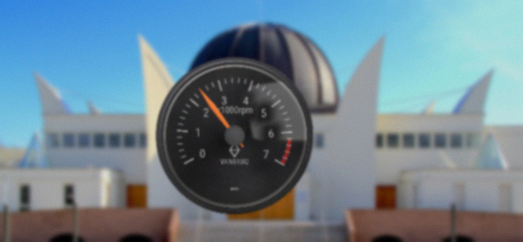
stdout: 2400 rpm
